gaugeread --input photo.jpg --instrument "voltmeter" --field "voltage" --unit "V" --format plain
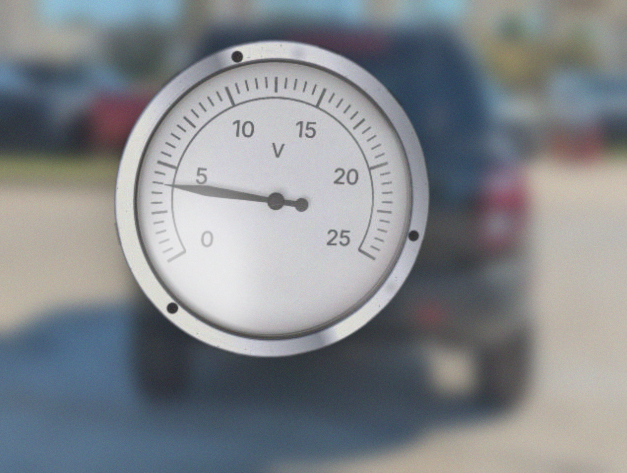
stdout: 4 V
